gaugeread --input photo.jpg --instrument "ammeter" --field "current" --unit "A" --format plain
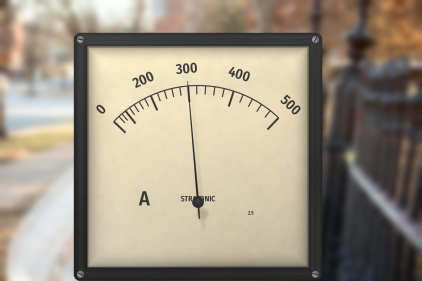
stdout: 300 A
